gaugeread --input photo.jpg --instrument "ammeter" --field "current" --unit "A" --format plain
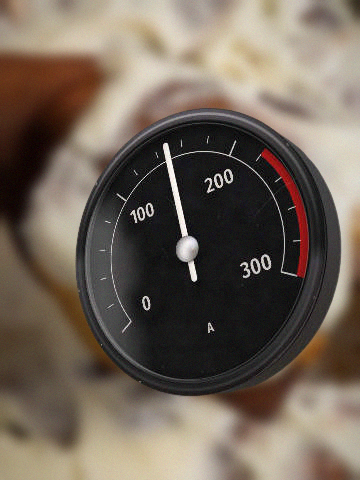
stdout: 150 A
